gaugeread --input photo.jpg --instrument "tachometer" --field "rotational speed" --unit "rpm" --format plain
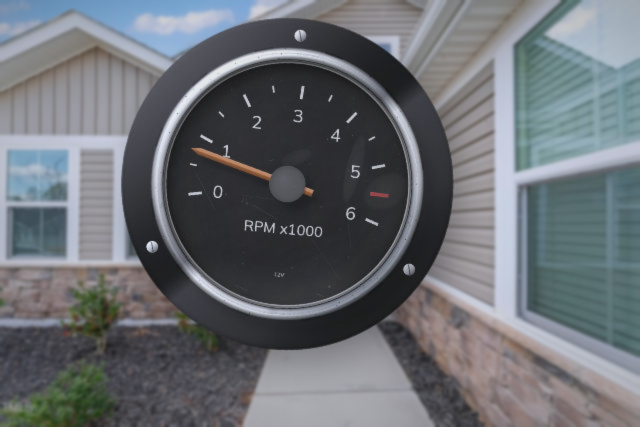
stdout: 750 rpm
